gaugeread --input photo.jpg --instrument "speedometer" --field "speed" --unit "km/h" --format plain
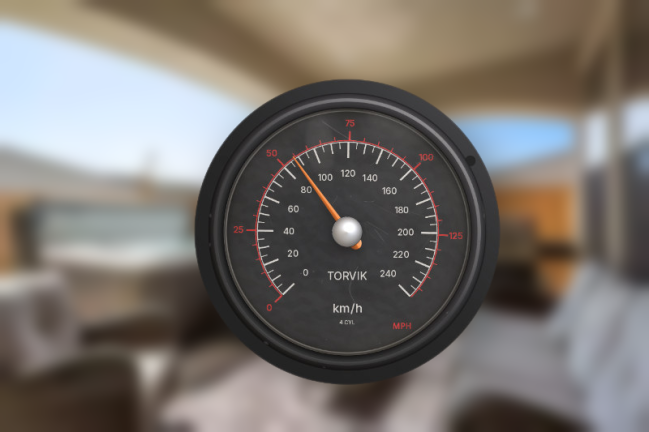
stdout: 87.5 km/h
